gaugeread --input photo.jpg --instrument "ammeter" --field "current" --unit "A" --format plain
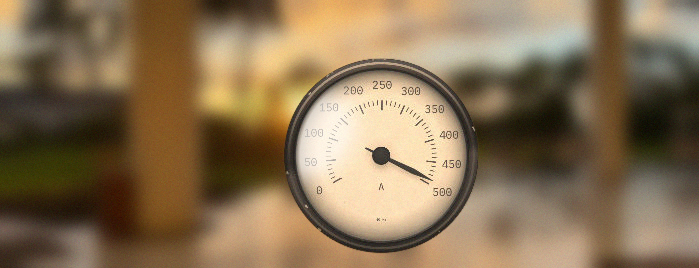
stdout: 490 A
